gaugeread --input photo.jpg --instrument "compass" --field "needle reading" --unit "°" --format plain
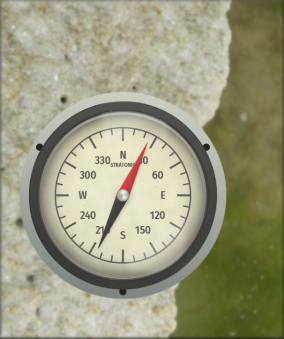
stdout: 25 °
